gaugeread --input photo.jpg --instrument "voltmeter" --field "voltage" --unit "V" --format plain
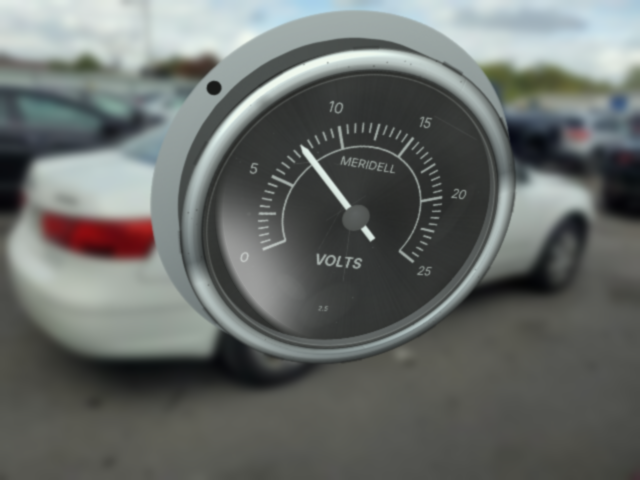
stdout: 7.5 V
